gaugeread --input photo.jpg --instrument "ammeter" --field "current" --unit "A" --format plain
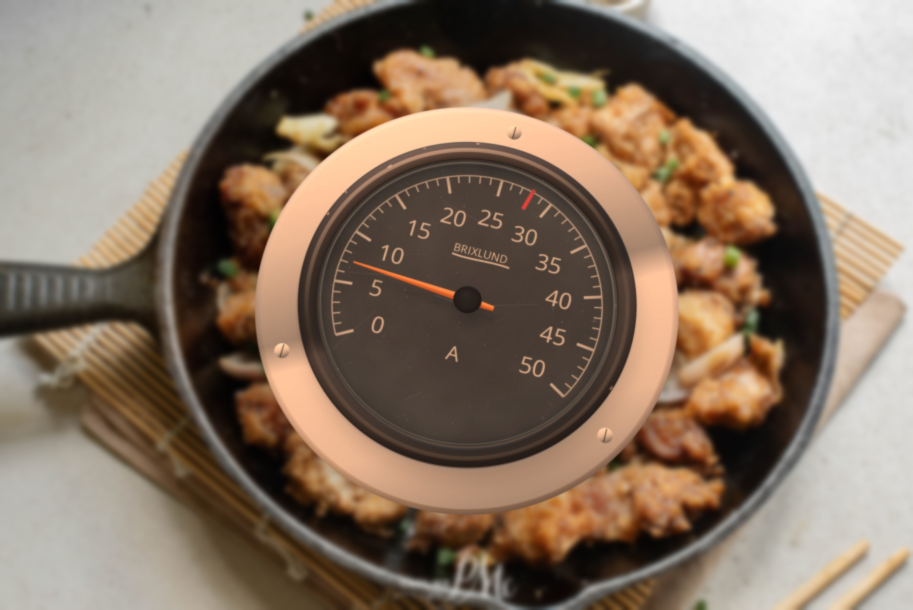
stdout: 7 A
